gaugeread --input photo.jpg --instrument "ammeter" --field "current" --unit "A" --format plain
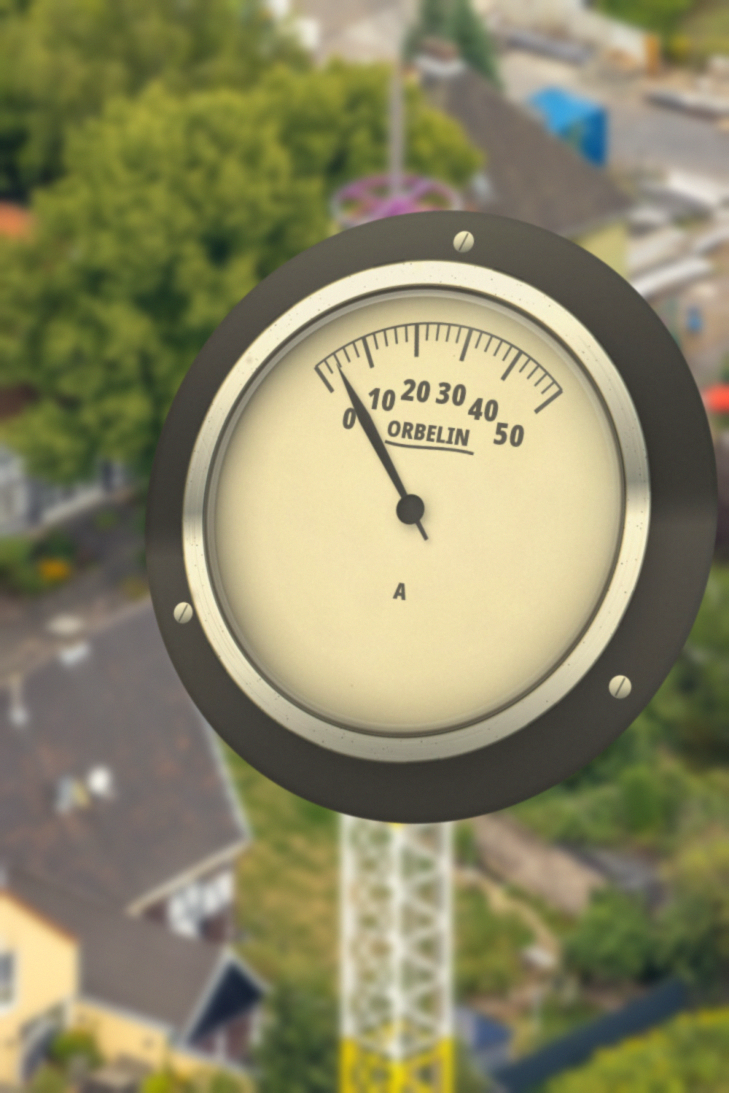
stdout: 4 A
